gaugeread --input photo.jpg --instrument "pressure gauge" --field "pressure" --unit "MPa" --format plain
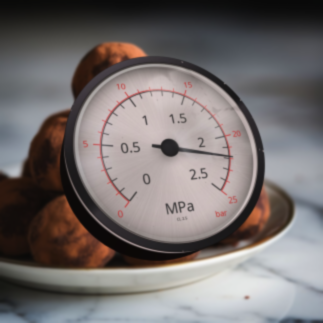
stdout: 2.2 MPa
